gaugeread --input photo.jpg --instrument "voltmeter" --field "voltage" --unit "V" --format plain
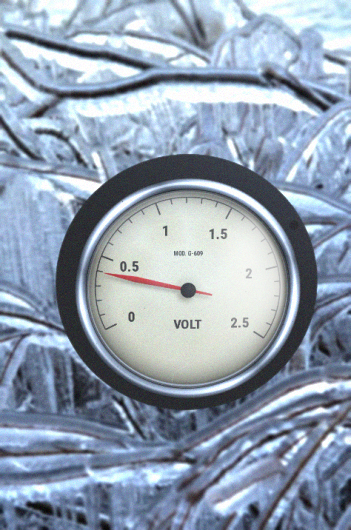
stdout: 0.4 V
